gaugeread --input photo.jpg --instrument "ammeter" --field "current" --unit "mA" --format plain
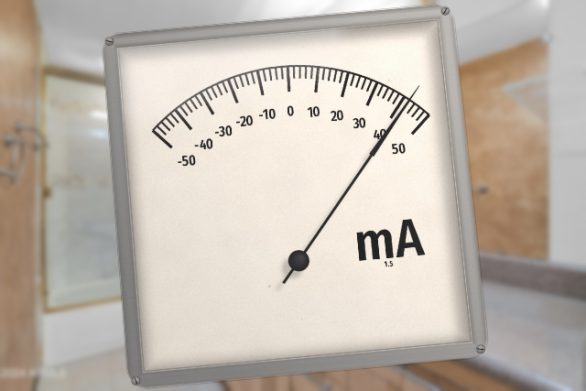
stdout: 42 mA
